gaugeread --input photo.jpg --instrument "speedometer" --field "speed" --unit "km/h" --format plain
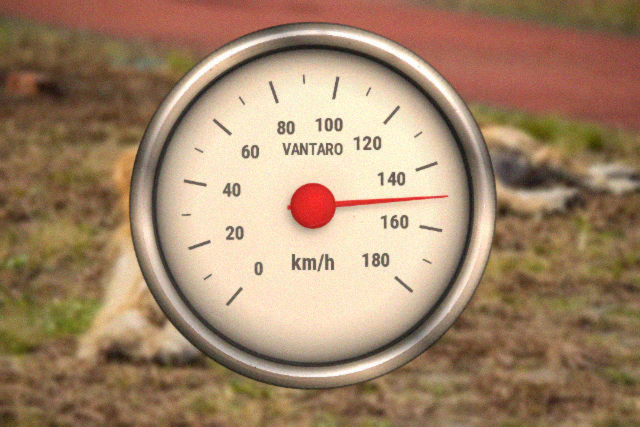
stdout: 150 km/h
